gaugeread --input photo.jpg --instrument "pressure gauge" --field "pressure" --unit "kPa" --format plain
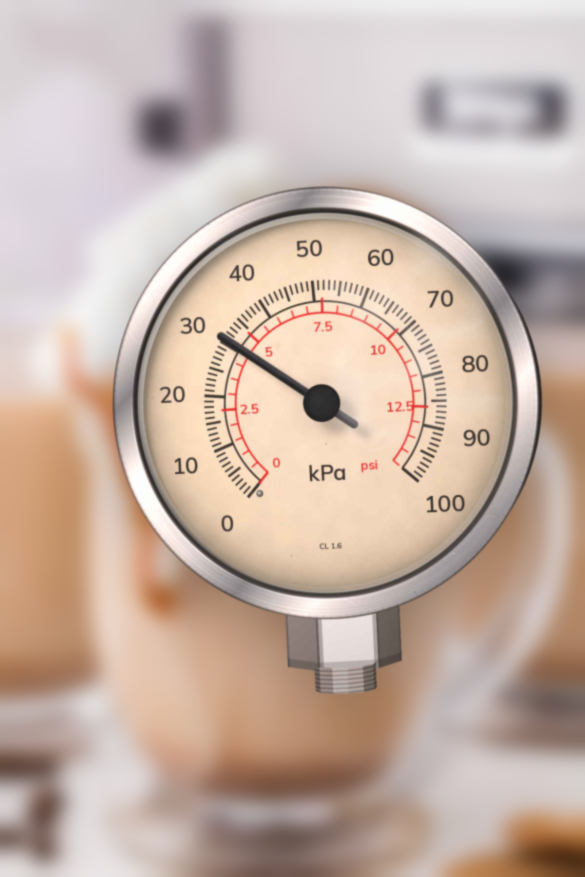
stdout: 31 kPa
